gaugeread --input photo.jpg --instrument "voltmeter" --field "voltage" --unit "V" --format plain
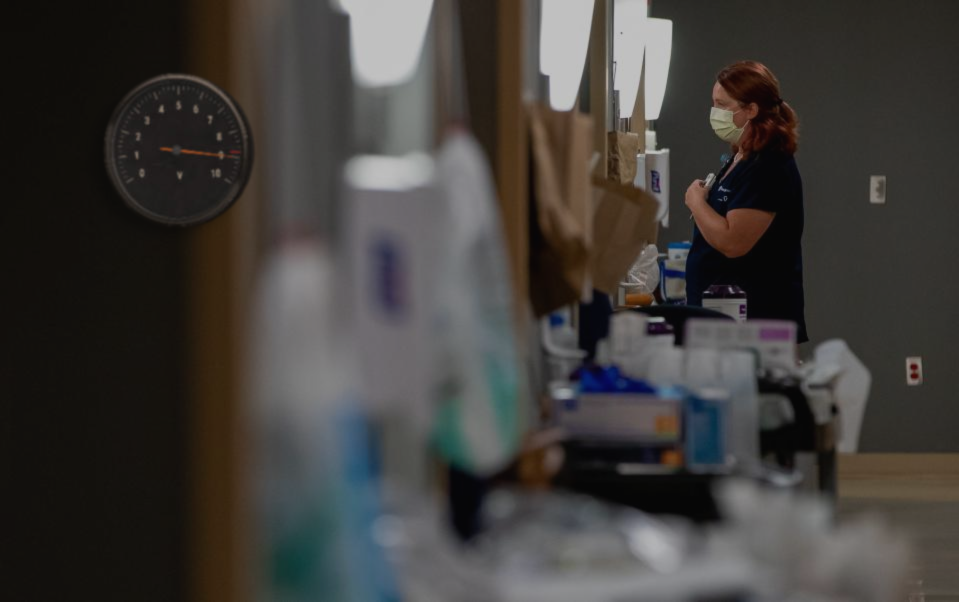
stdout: 9 V
